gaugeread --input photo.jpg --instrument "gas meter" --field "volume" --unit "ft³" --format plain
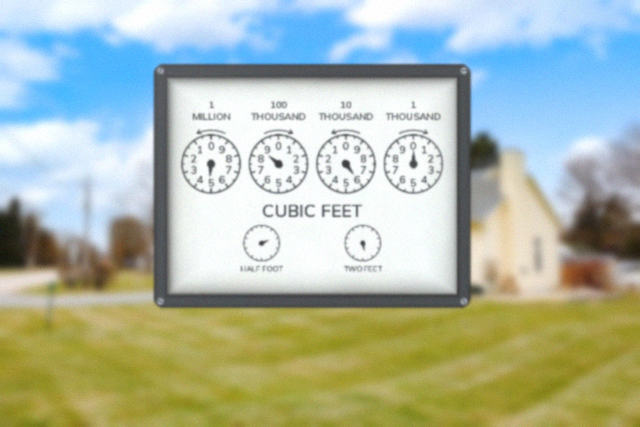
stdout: 486000 ft³
